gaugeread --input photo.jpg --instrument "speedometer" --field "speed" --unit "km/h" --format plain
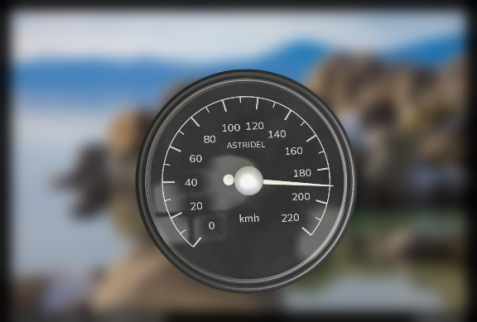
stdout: 190 km/h
